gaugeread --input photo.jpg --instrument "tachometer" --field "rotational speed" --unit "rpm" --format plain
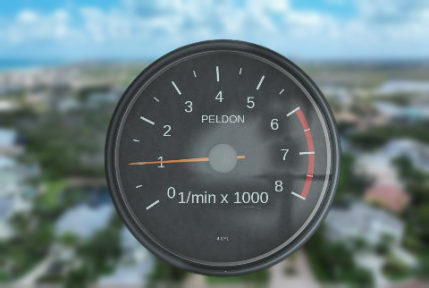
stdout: 1000 rpm
